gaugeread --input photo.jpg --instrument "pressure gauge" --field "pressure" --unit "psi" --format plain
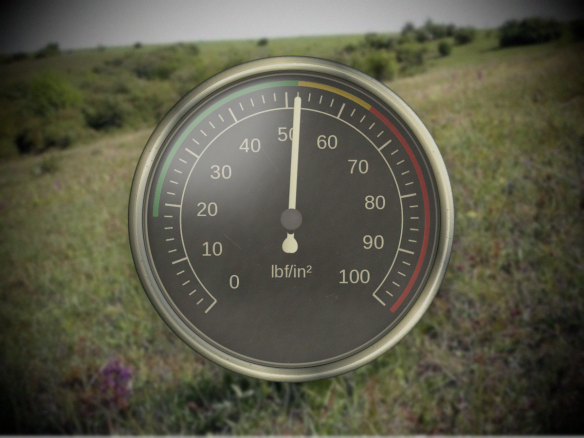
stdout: 52 psi
